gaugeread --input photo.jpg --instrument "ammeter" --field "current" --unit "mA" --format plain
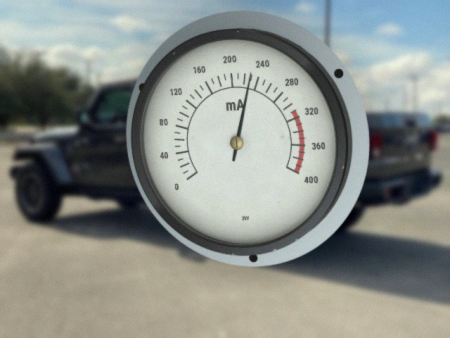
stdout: 230 mA
